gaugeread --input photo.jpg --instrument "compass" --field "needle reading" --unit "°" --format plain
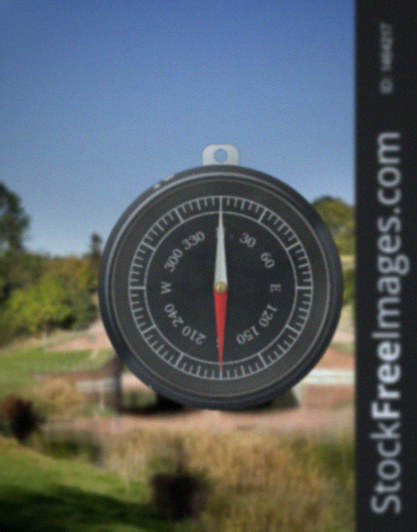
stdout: 180 °
